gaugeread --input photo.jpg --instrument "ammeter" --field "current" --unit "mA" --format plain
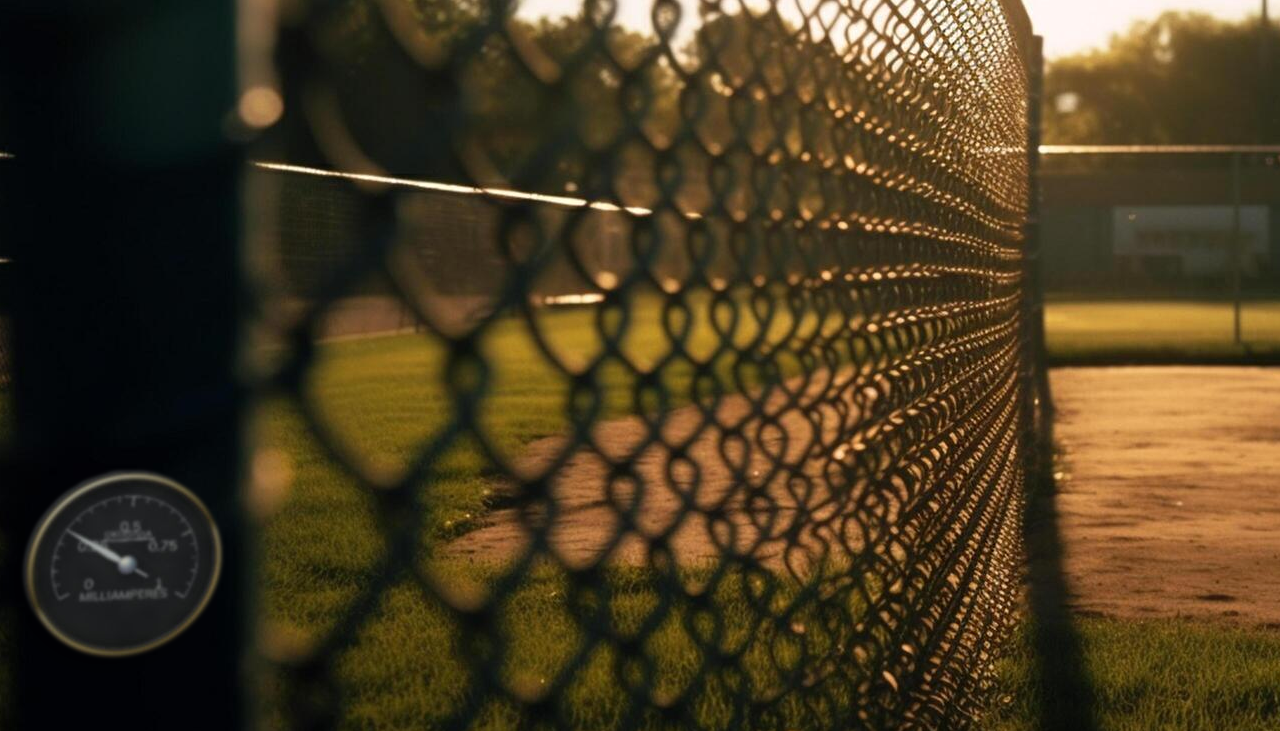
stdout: 0.25 mA
